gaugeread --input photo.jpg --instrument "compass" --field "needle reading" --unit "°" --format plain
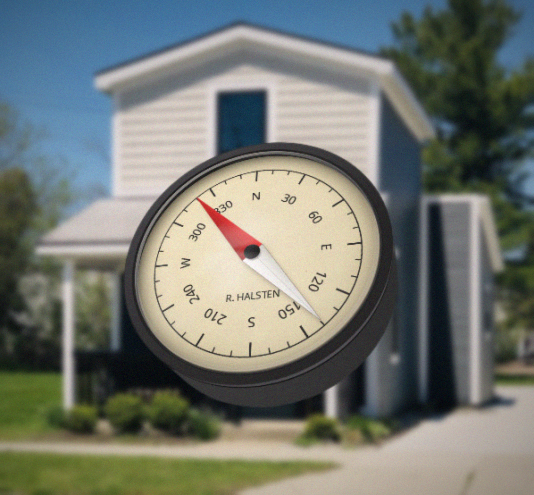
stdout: 320 °
